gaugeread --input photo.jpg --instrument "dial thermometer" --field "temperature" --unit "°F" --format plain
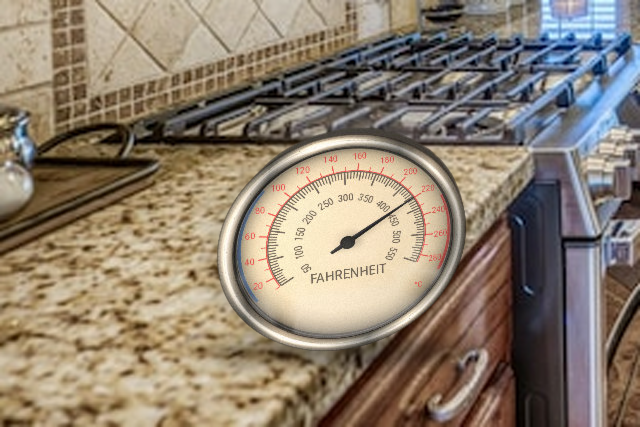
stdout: 425 °F
